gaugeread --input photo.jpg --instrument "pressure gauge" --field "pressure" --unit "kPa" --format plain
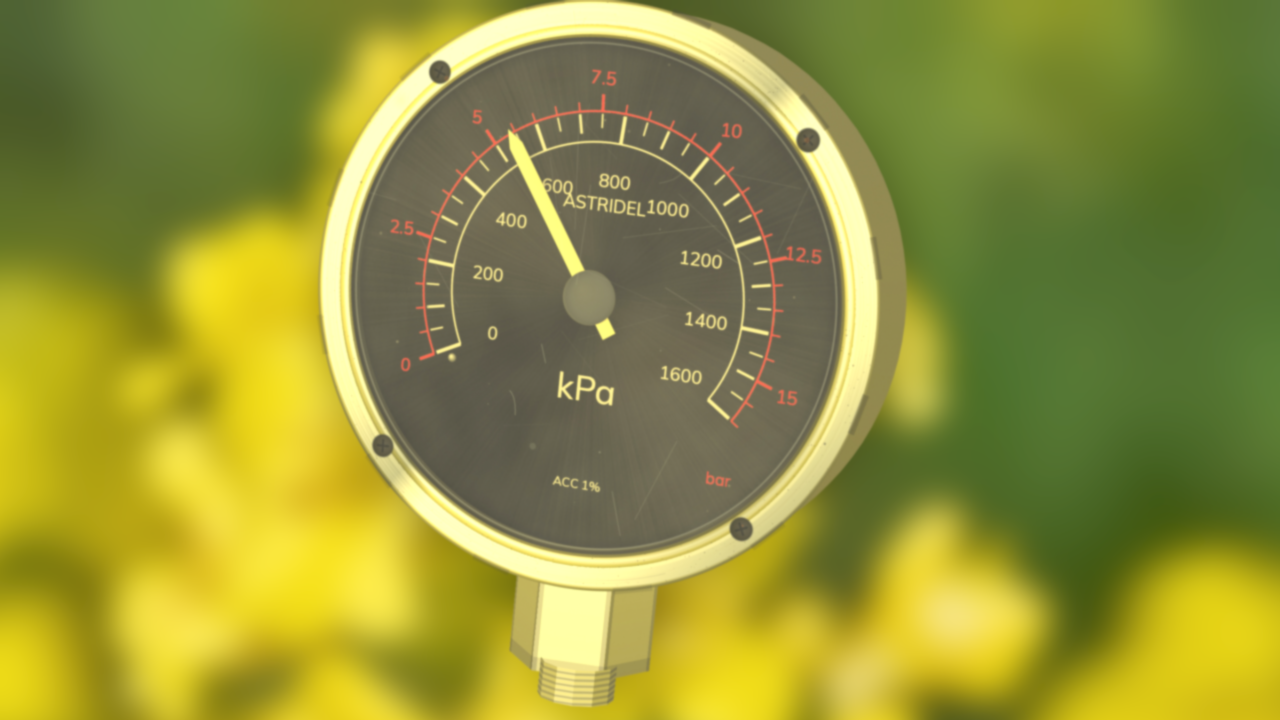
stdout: 550 kPa
